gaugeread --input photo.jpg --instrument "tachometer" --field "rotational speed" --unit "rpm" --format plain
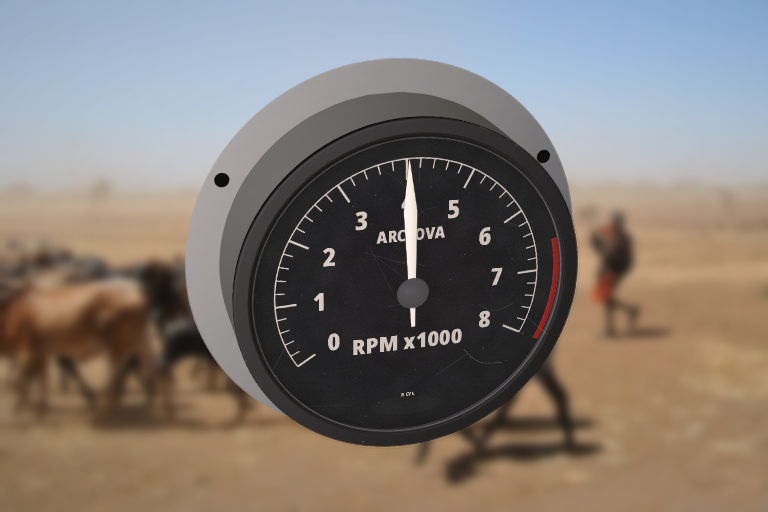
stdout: 4000 rpm
